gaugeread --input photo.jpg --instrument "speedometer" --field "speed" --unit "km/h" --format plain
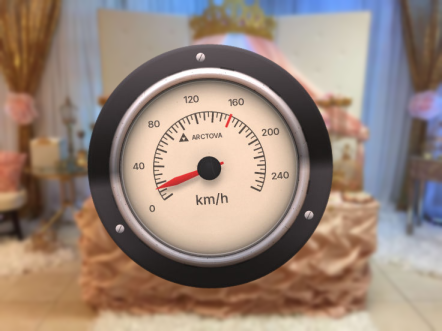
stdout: 15 km/h
